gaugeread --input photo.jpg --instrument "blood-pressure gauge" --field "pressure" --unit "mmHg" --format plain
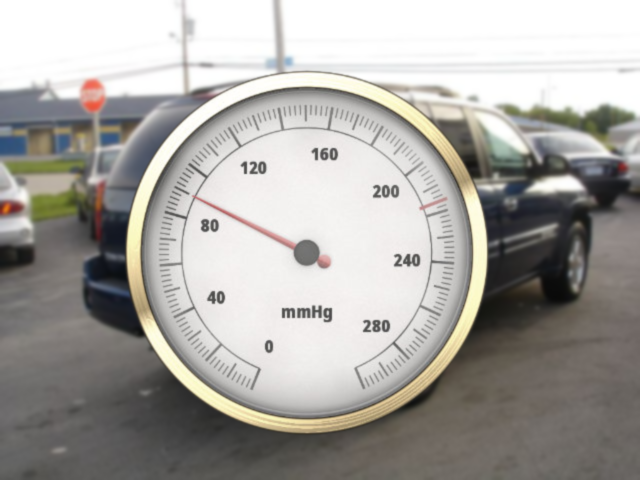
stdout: 90 mmHg
